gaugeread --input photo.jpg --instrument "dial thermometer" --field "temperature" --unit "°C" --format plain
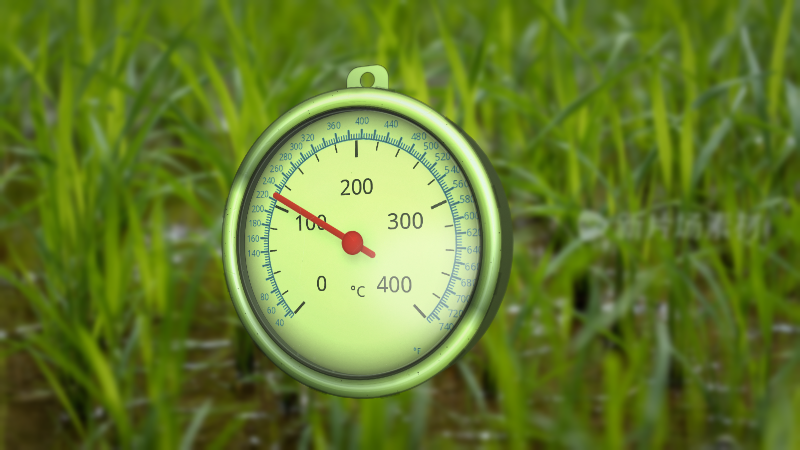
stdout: 110 °C
